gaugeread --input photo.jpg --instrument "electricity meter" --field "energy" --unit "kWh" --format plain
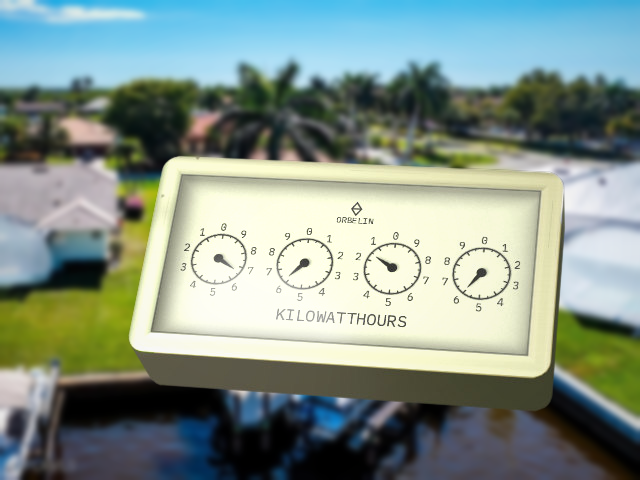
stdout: 6616 kWh
